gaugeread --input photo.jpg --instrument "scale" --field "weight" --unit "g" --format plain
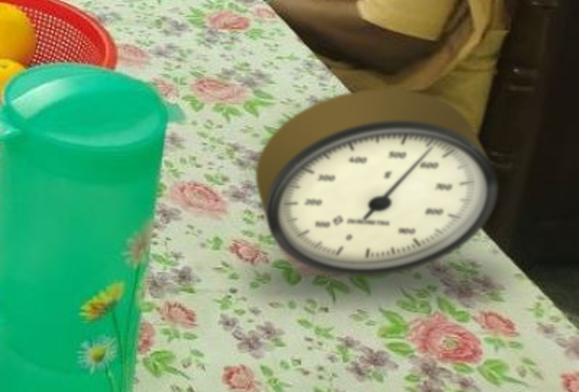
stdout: 550 g
